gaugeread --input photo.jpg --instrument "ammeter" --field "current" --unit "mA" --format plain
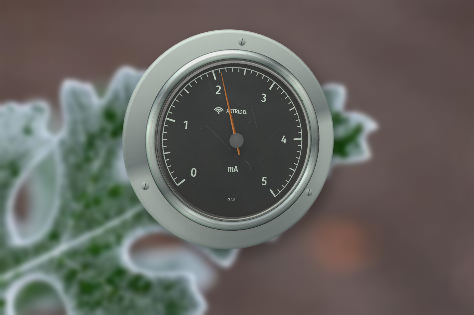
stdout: 2.1 mA
